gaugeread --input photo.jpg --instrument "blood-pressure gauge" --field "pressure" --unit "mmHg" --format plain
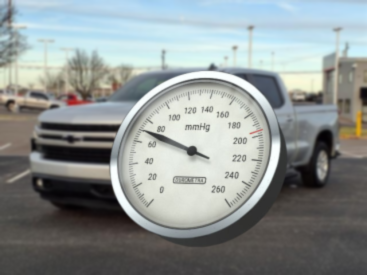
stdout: 70 mmHg
